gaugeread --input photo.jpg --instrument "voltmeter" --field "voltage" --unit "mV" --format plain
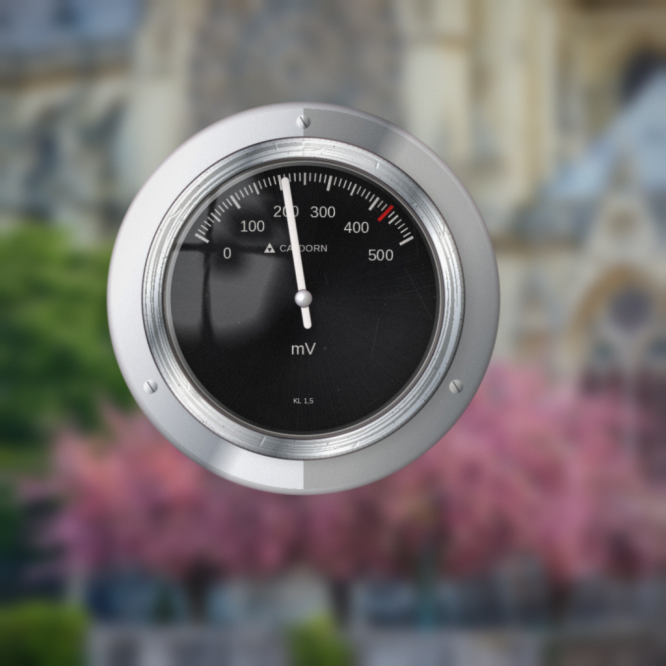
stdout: 210 mV
